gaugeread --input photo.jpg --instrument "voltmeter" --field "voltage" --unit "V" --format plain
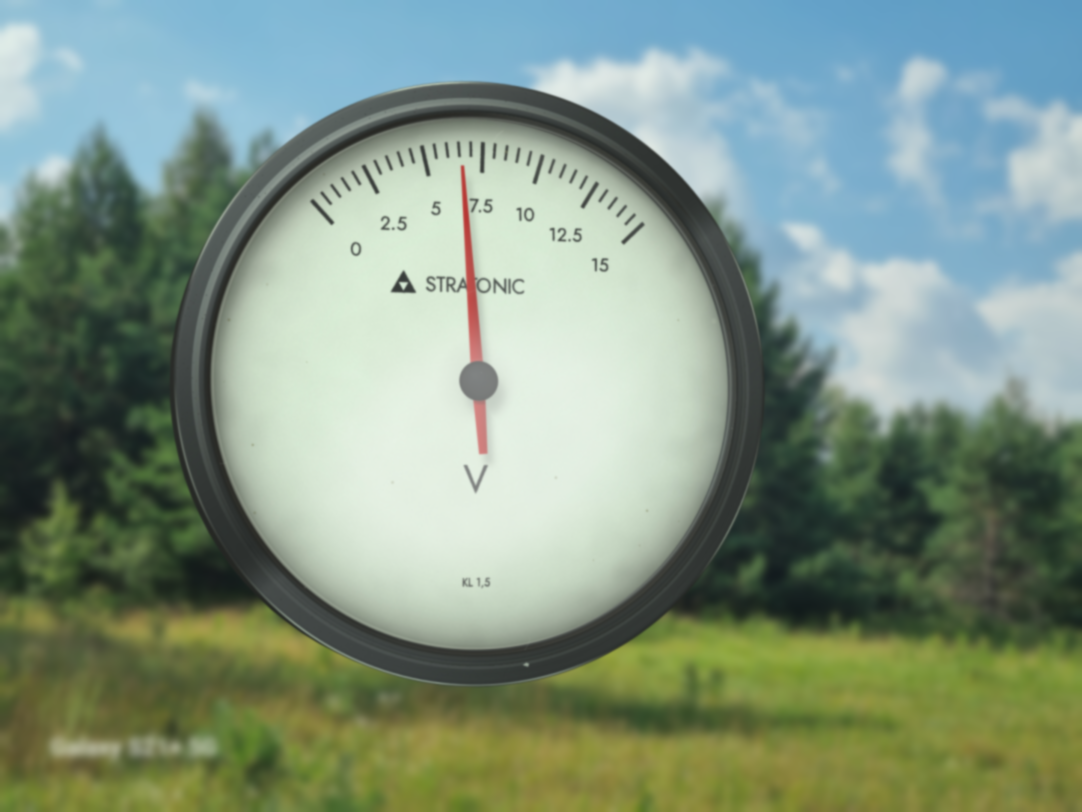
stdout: 6.5 V
